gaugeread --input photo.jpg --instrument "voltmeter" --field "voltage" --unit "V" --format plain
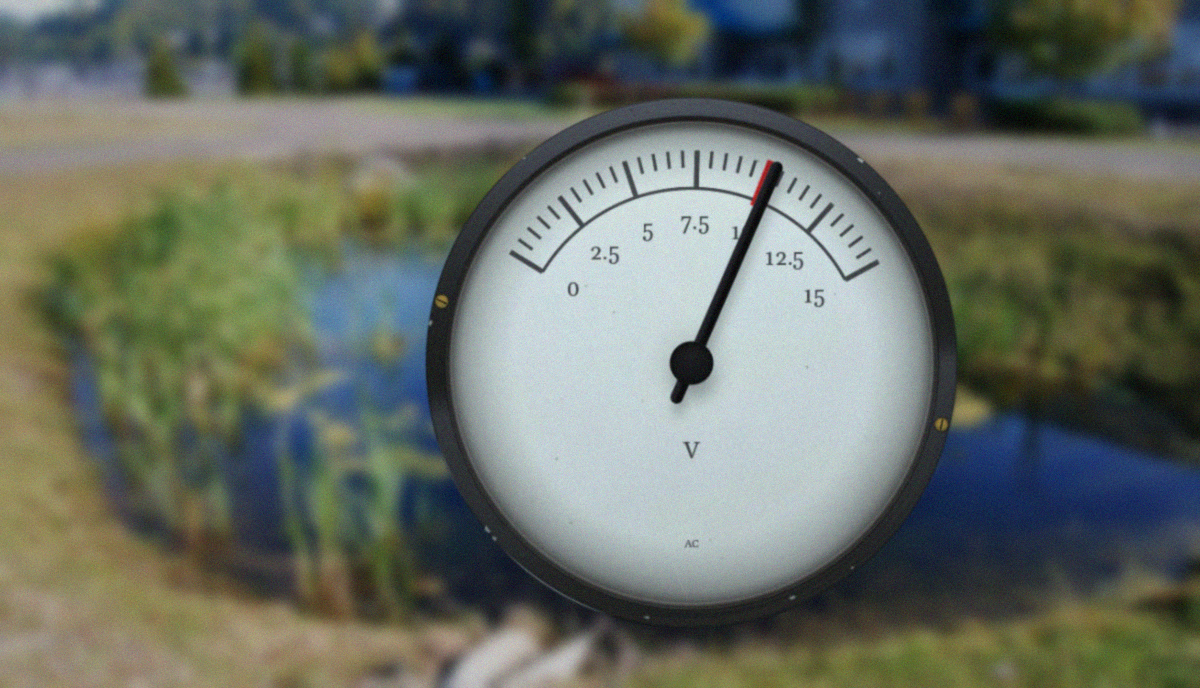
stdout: 10.25 V
